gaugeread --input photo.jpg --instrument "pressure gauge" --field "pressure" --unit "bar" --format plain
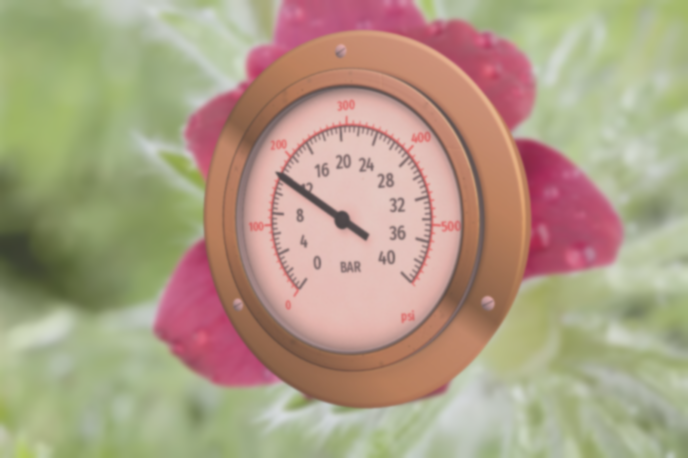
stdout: 12 bar
